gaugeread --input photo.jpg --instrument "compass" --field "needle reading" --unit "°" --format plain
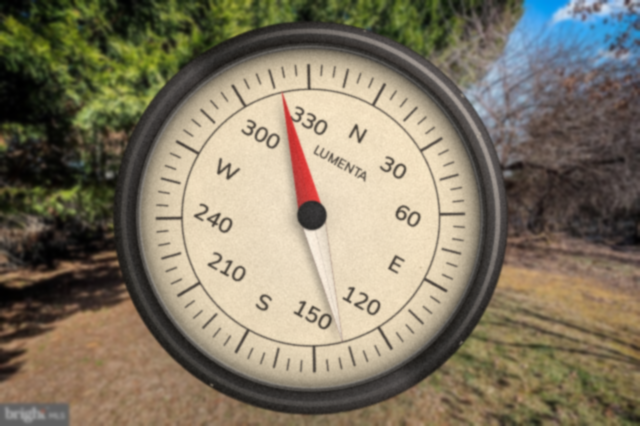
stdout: 317.5 °
